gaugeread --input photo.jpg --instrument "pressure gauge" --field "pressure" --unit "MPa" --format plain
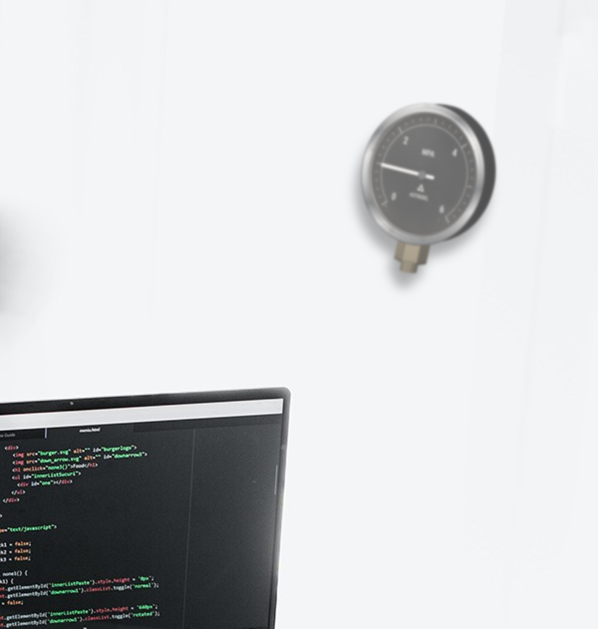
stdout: 1 MPa
